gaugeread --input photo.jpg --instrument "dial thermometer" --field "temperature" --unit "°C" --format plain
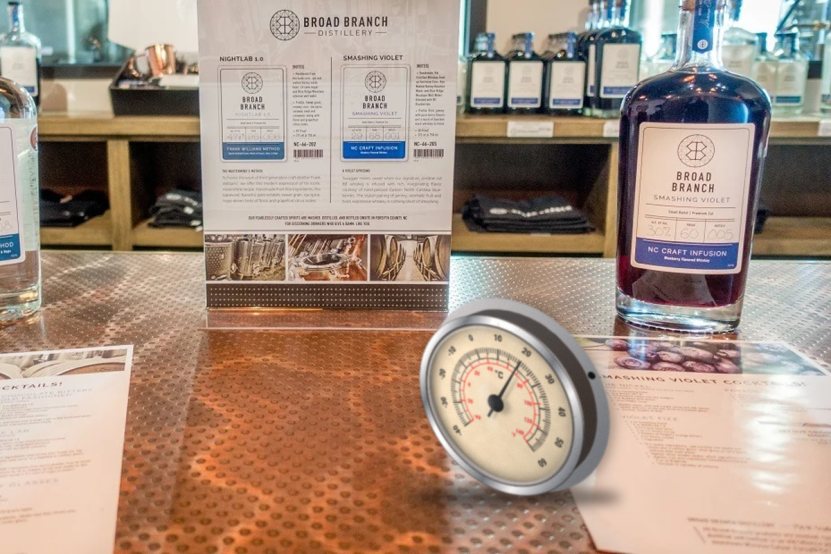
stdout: 20 °C
